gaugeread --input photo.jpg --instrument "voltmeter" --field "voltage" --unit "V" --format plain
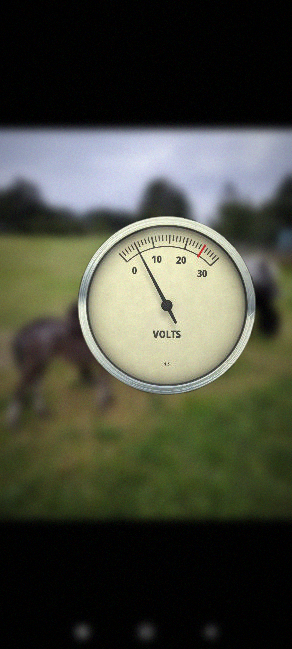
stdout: 5 V
